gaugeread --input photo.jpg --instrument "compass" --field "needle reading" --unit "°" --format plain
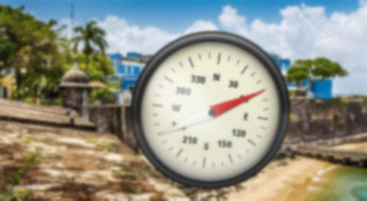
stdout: 60 °
